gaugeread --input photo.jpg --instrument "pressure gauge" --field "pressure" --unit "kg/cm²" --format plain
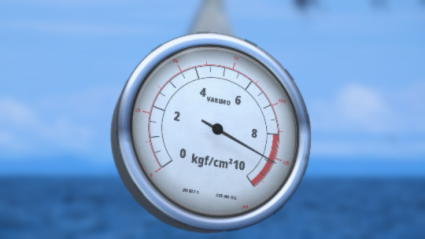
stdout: 9 kg/cm²
